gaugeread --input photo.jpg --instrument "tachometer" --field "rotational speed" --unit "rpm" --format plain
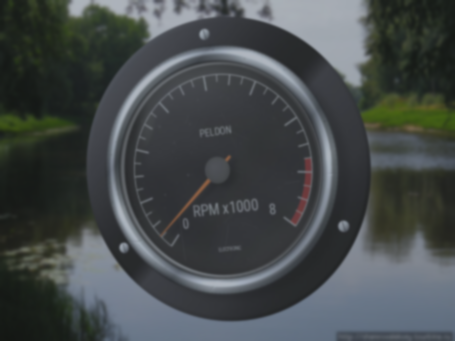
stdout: 250 rpm
